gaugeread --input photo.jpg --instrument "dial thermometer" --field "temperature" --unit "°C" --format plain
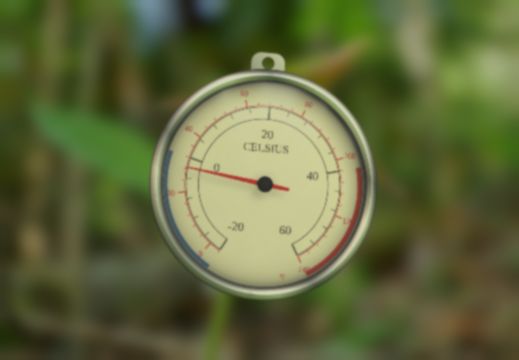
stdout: -2 °C
